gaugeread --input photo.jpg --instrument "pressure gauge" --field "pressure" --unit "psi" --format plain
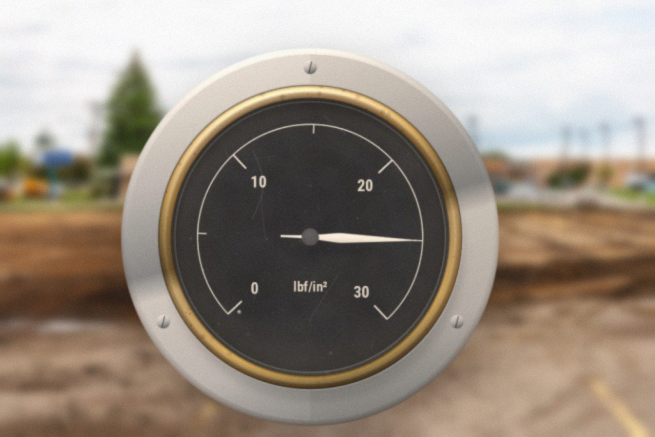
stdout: 25 psi
